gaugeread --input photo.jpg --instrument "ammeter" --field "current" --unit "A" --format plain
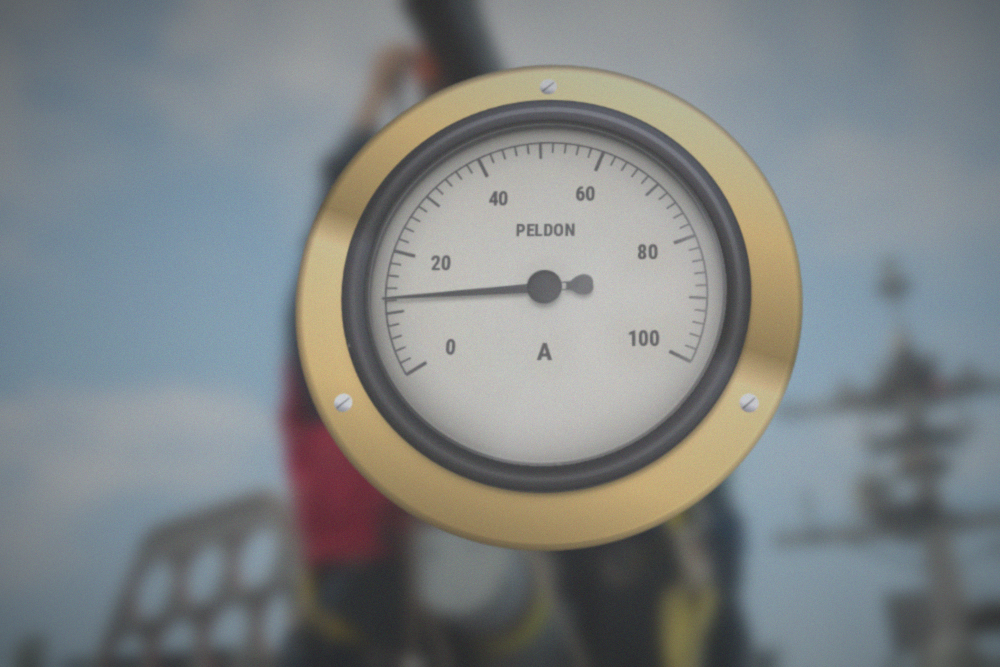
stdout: 12 A
